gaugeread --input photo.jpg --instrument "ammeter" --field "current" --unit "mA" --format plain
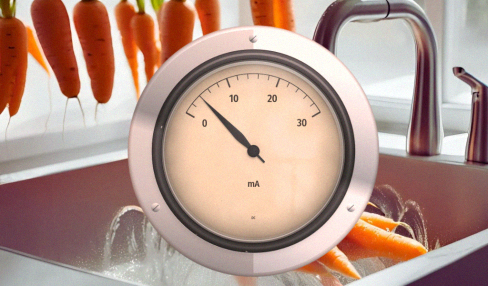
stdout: 4 mA
